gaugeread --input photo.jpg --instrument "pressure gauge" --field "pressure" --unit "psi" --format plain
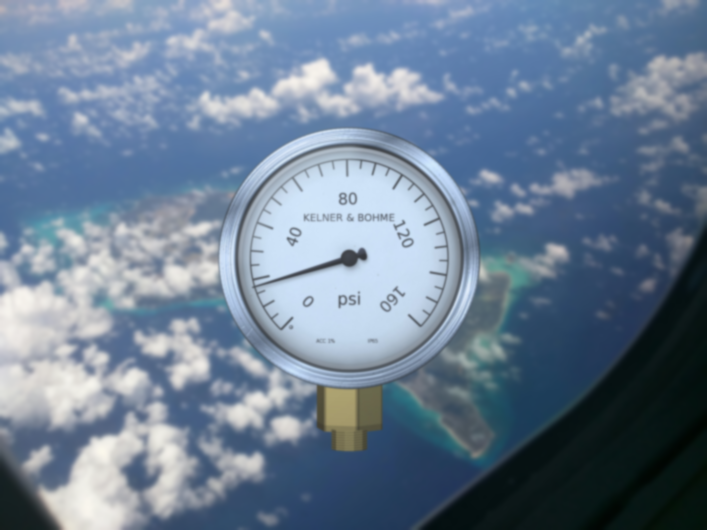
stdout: 17.5 psi
